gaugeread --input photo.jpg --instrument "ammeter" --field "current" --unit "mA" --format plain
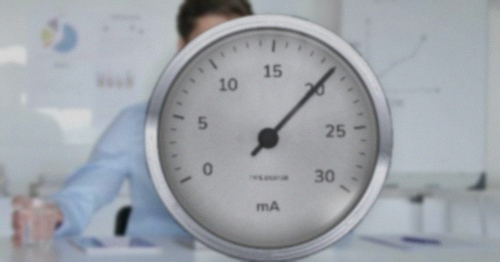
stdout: 20 mA
